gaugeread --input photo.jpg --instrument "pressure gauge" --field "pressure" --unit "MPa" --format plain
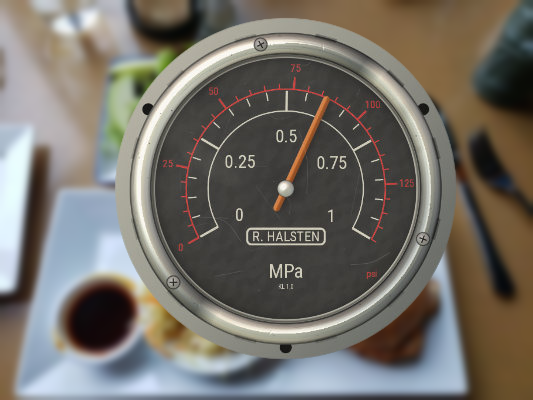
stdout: 0.6 MPa
